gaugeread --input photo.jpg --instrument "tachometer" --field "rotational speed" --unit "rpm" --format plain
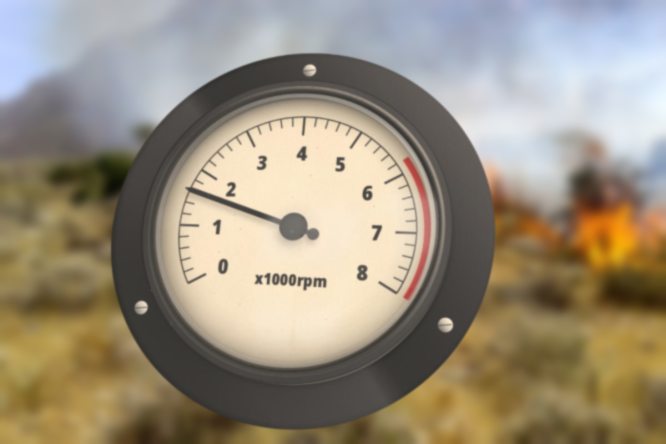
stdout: 1600 rpm
